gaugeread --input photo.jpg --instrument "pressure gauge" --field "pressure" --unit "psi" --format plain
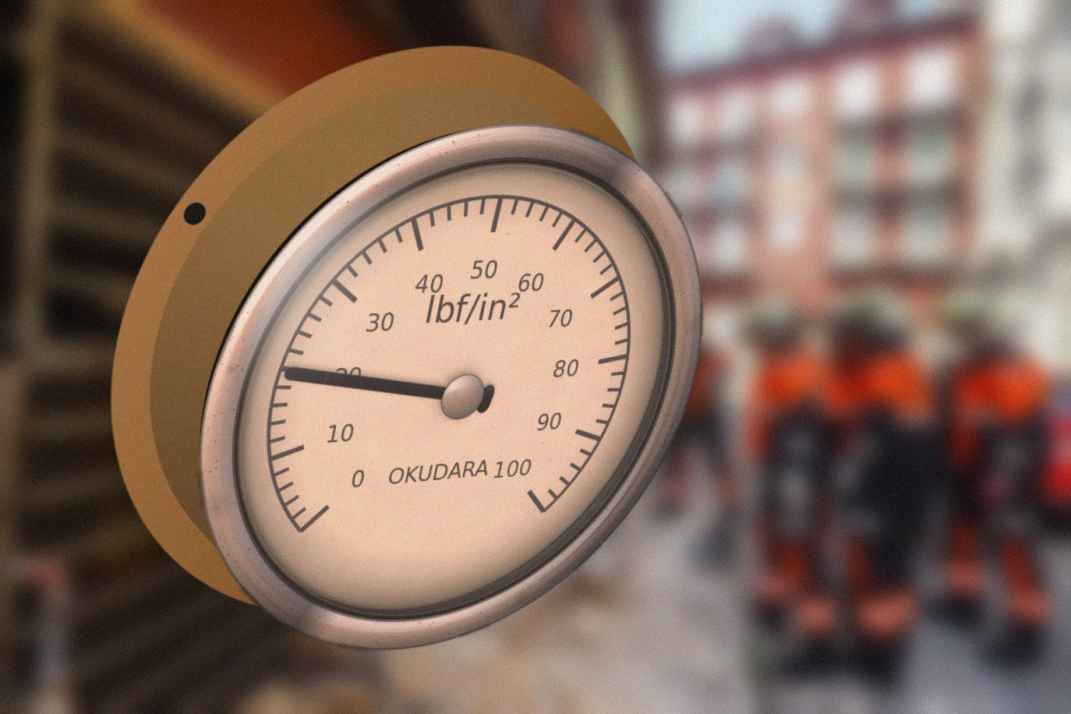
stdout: 20 psi
